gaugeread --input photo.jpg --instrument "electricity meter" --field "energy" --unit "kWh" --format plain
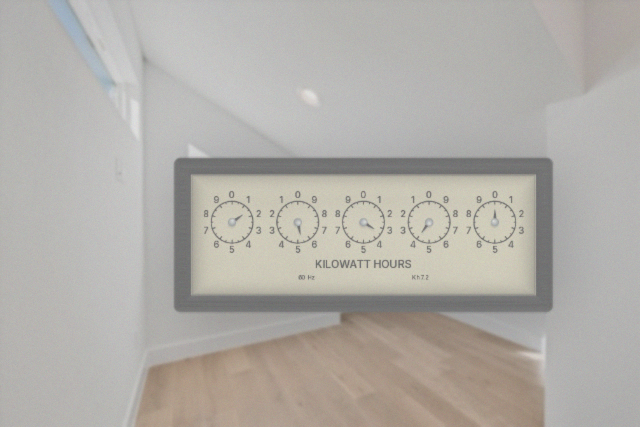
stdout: 15340 kWh
